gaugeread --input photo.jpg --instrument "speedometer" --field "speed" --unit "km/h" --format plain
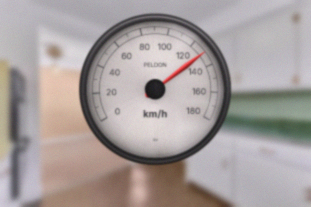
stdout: 130 km/h
